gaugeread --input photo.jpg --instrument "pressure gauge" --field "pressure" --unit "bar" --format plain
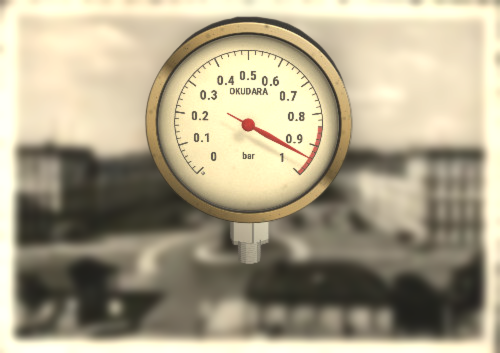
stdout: 0.94 bar
